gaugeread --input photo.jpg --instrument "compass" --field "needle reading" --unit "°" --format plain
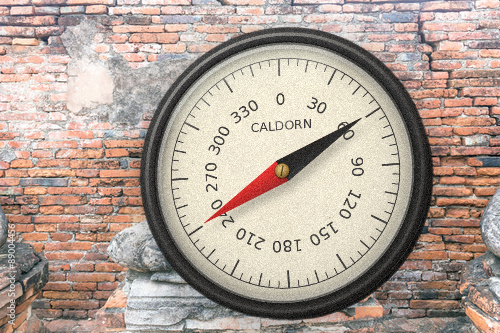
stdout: 240 °
